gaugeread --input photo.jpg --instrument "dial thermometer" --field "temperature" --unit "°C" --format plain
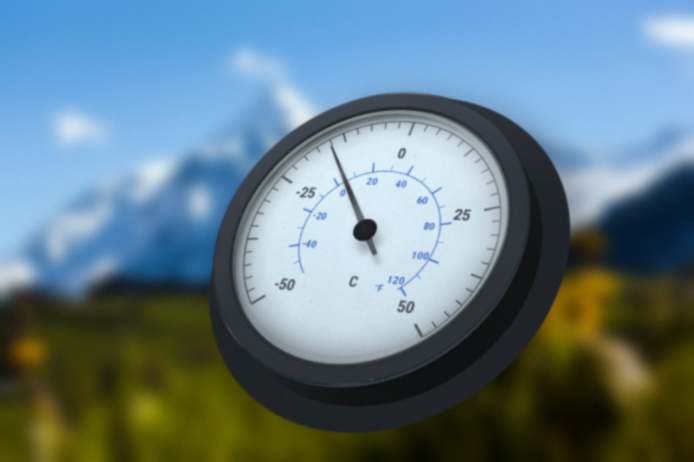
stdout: -15 °C
